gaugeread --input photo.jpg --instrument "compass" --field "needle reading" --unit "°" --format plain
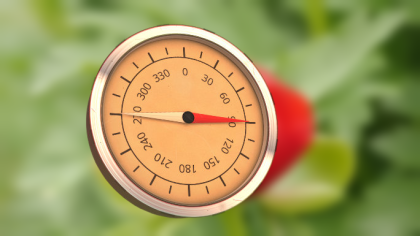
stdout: 90 °
